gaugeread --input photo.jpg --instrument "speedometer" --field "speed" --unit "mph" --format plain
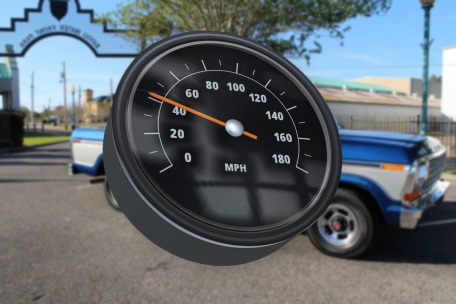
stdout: 40 mph
